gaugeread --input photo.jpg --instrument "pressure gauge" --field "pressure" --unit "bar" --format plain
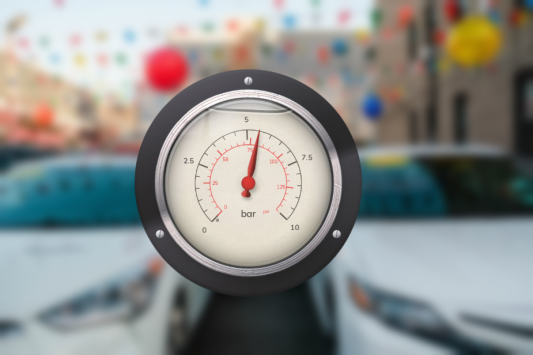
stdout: 5.5 bar
